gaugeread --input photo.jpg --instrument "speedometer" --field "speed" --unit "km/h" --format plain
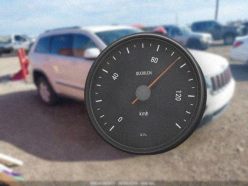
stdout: 95 km/h
